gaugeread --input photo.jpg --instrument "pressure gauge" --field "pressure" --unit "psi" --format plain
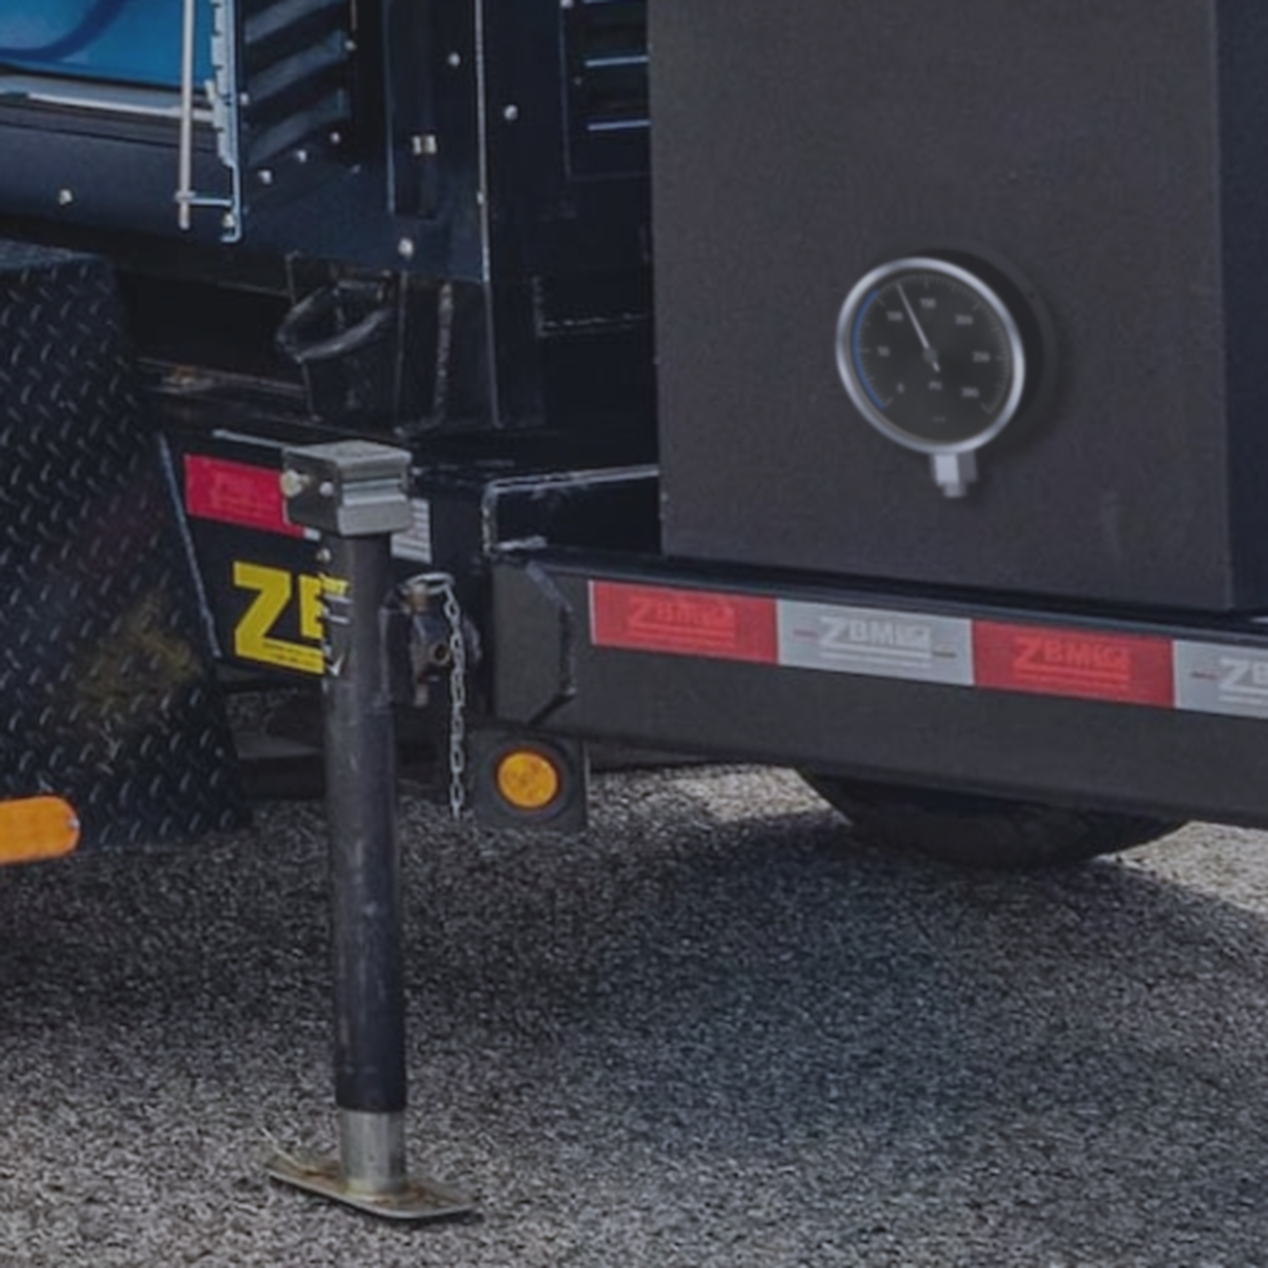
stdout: 125 psi
